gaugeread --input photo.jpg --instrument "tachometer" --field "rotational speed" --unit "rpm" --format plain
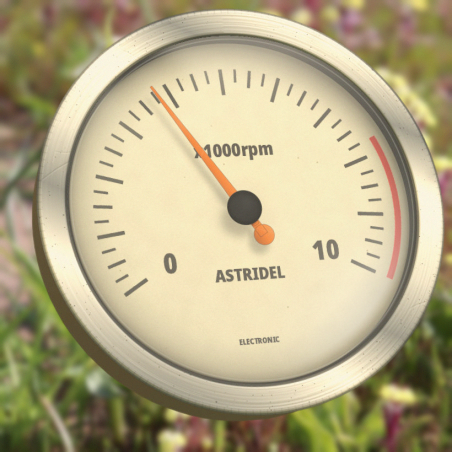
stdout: 3750 rpm
